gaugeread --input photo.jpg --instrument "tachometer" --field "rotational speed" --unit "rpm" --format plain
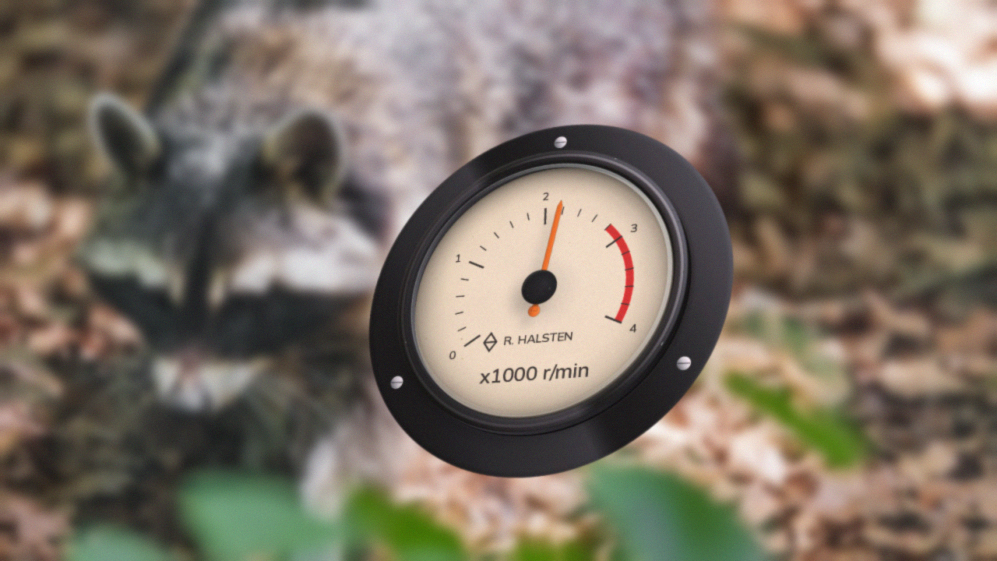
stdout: 2200 rpm
